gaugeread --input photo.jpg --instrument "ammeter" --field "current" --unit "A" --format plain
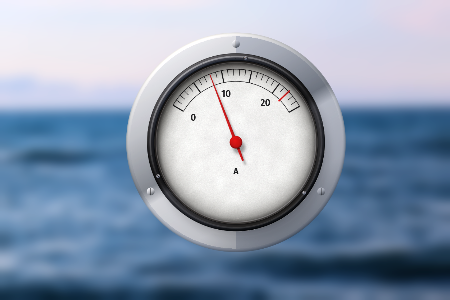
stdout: 8 A
